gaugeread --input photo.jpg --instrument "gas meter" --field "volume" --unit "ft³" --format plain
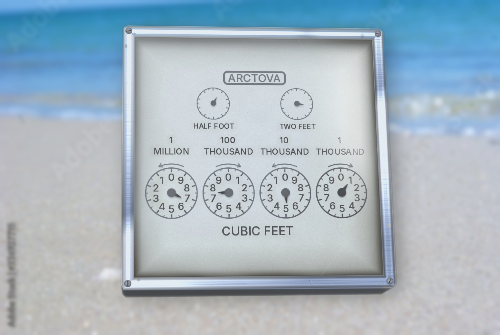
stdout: 675100 ft³
